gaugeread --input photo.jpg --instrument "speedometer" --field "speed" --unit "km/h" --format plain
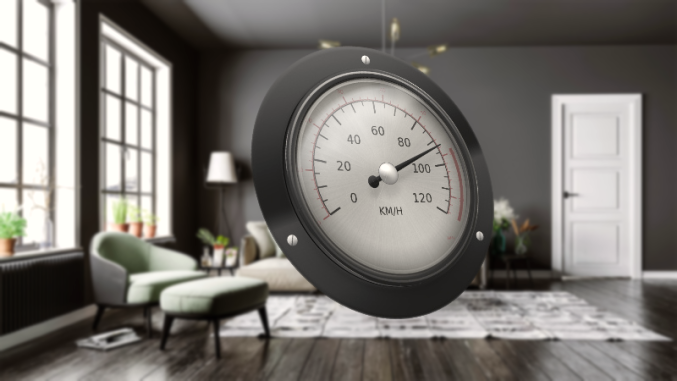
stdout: 92.5 km/h
